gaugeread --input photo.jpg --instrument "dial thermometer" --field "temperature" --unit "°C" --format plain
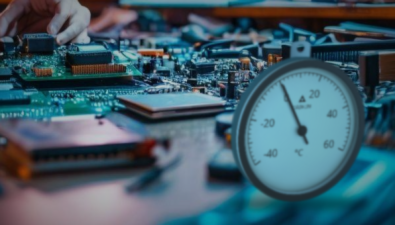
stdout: 0 °C
